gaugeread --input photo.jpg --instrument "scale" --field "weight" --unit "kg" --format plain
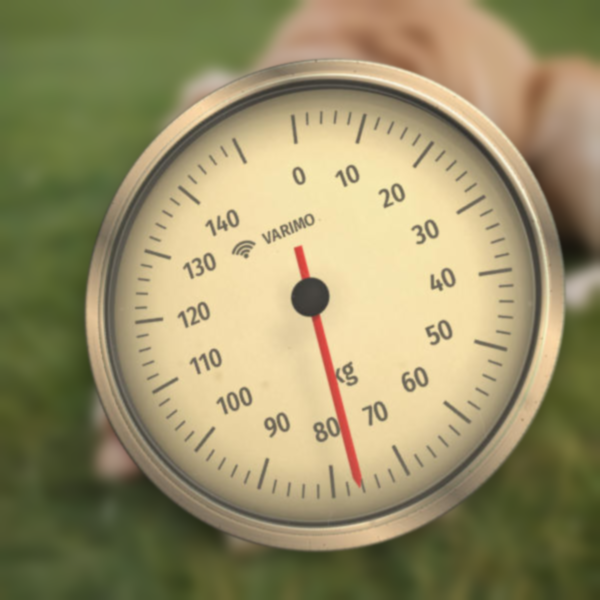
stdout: 76 kg
